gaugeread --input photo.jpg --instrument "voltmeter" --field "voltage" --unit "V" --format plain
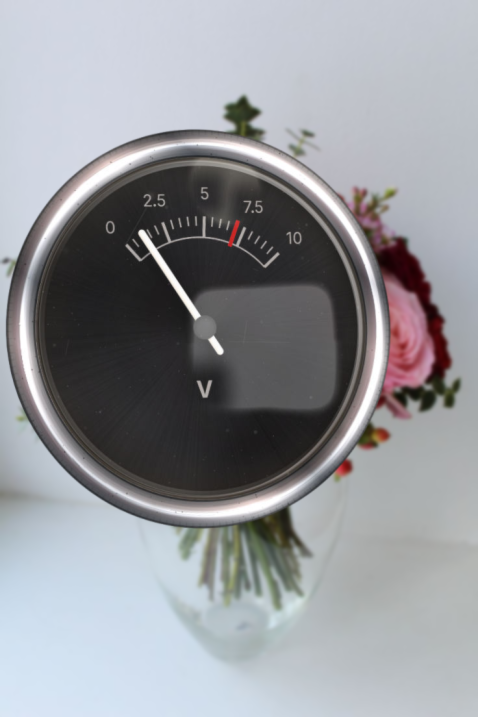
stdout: 1 V
